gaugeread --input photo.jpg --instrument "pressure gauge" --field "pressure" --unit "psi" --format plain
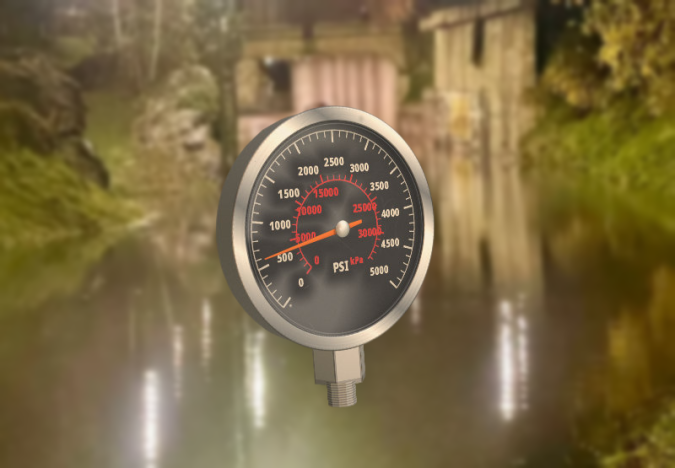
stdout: 600 psi
